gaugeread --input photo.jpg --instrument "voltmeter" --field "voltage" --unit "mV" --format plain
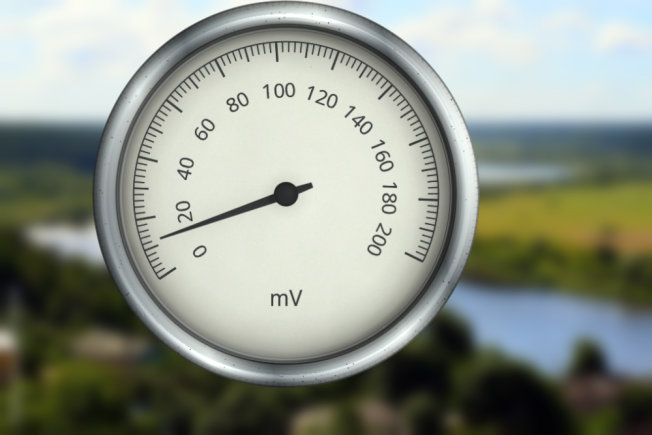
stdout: 12 mV
